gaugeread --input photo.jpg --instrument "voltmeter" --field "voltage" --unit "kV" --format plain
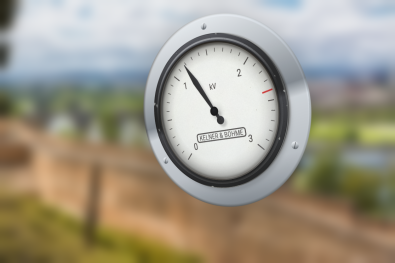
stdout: 1.2 kV
